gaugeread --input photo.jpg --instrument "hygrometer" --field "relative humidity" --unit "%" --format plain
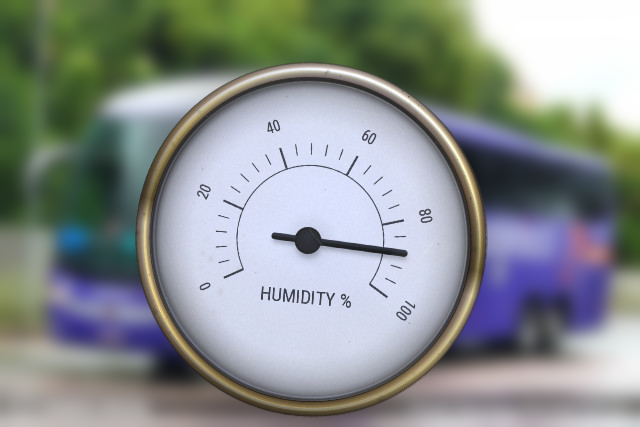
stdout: 88 %
